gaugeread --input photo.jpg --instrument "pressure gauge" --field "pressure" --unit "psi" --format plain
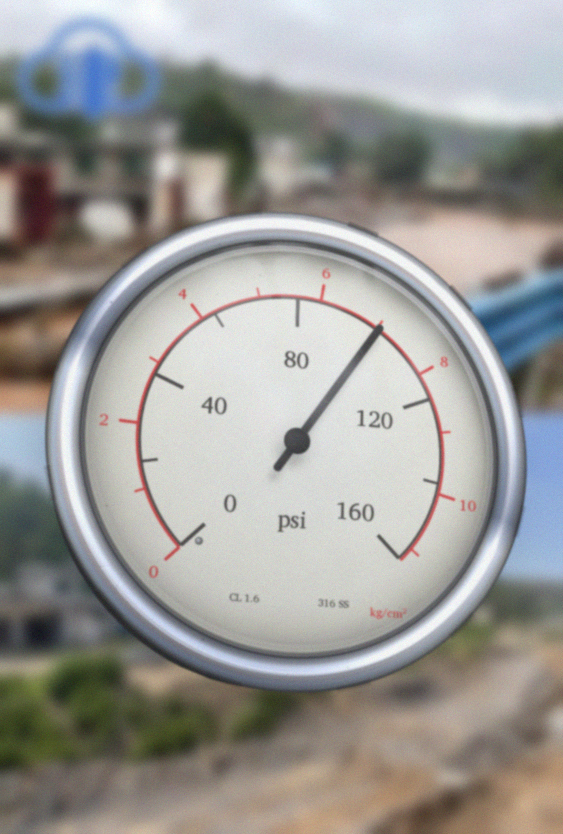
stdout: 100 psi
